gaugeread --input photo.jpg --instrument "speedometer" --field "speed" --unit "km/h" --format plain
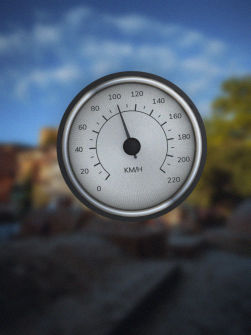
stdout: 100 km/h
